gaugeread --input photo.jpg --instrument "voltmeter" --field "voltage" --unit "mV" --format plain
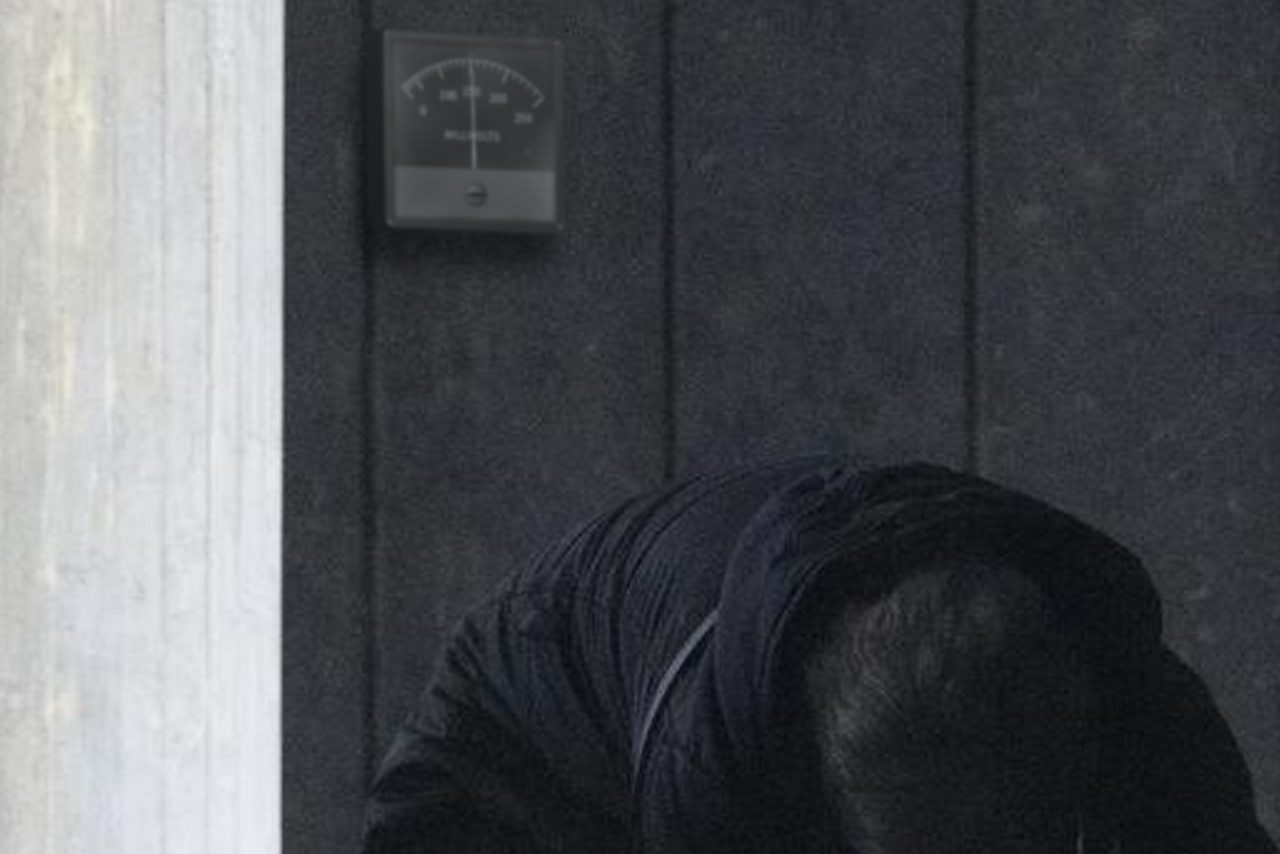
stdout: 150 mV
